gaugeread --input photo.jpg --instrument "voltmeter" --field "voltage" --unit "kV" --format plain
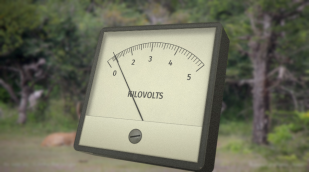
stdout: 1 kV
